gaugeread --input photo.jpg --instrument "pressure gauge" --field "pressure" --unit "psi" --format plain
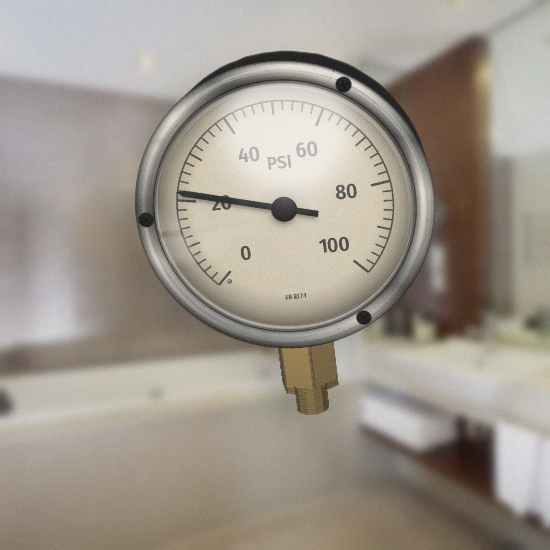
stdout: 22 psi
